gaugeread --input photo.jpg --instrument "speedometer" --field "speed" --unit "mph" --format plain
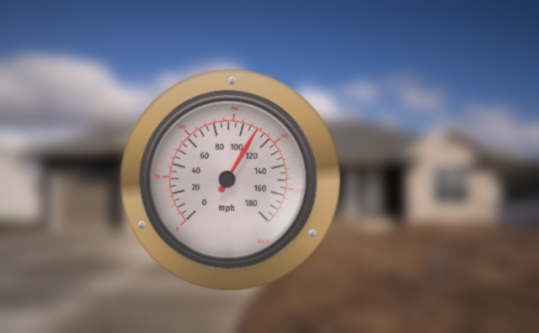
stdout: 110 mph
